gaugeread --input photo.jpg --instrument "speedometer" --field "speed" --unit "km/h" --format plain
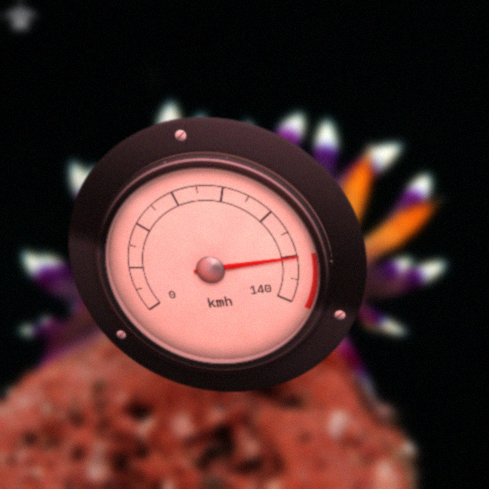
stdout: 120 km/h
